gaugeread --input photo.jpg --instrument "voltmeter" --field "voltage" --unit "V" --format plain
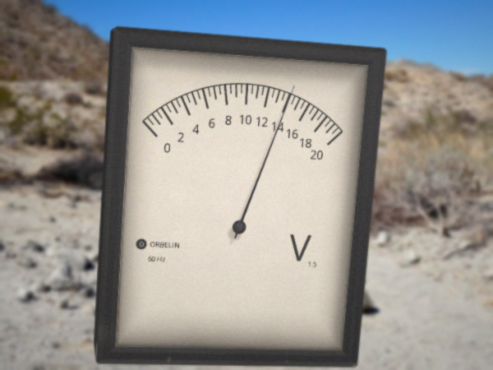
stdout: 14 V
